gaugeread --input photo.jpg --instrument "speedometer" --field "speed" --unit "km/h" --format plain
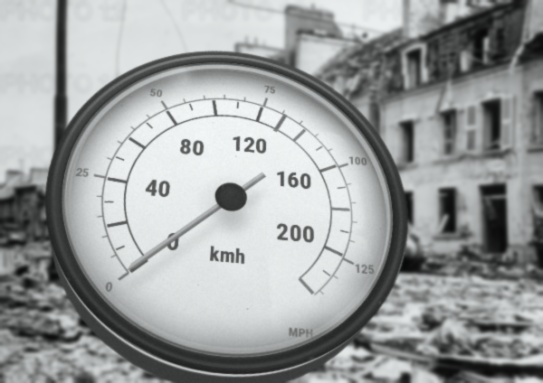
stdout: 0 km/h
